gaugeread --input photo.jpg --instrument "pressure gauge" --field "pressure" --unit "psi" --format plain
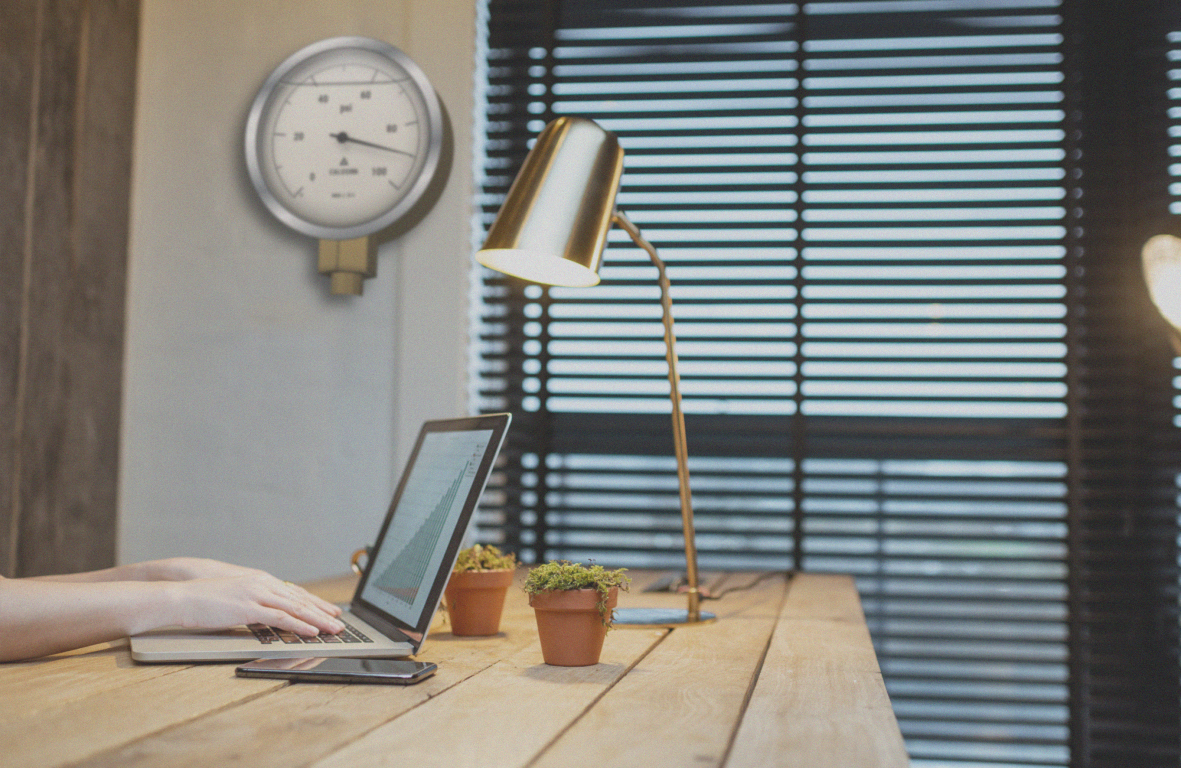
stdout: 90 psi
